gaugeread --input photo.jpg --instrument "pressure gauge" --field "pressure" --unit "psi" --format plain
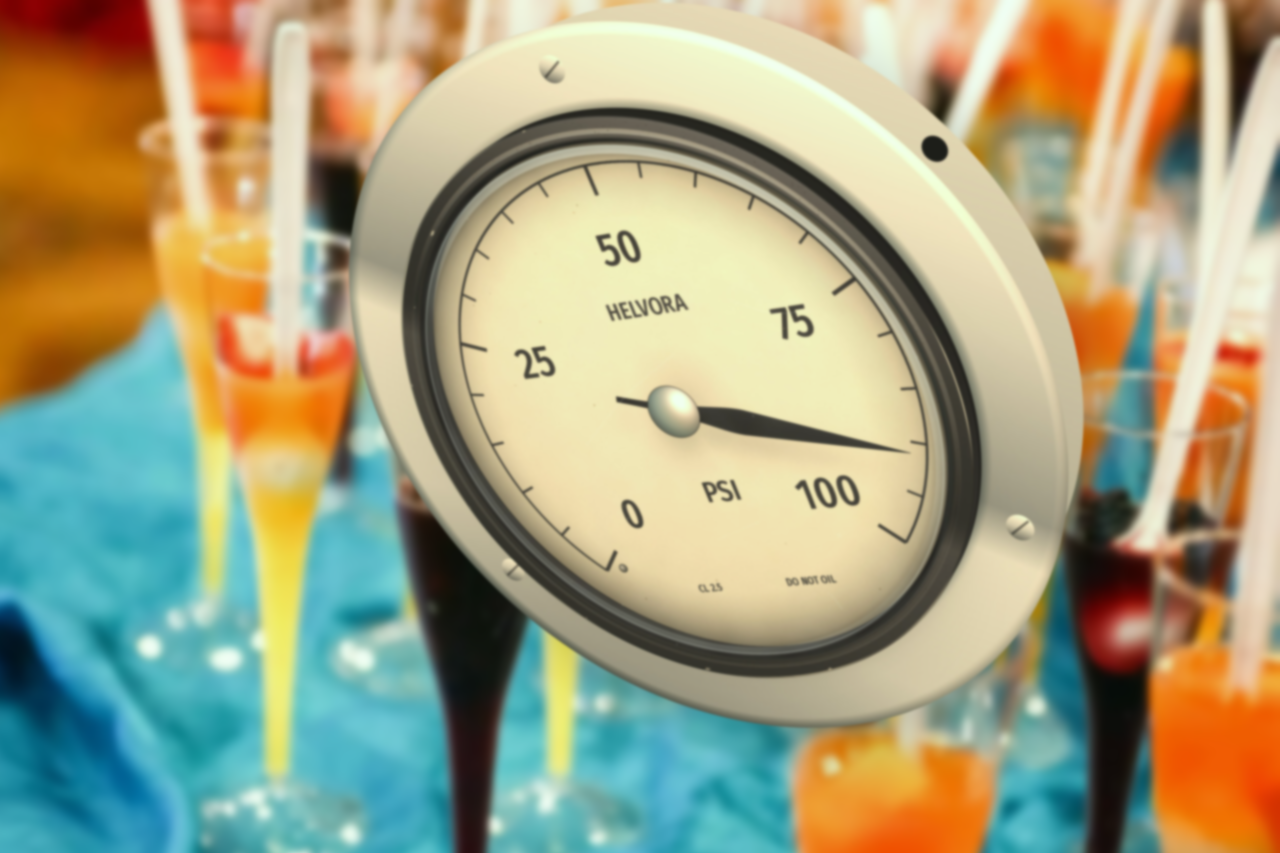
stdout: 90 psi
